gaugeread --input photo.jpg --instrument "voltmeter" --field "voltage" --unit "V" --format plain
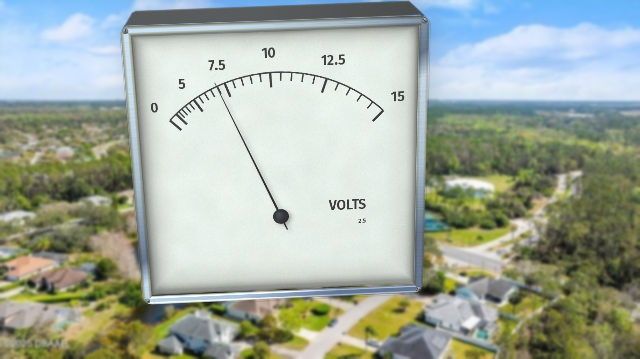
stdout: 7 V
